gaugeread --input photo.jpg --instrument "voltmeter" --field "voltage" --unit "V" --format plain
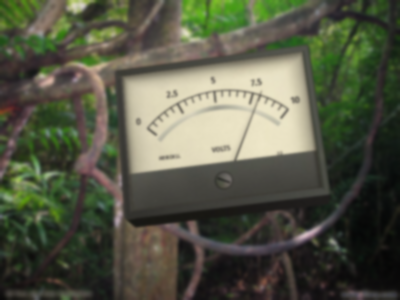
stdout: 8 V
